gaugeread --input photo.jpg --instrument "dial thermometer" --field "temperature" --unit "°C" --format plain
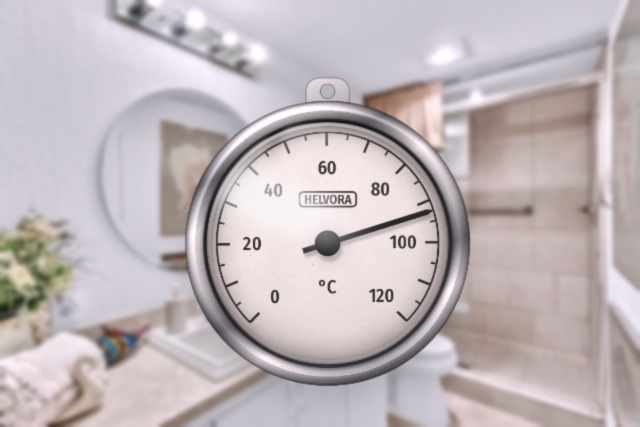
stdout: 92.5 °C
